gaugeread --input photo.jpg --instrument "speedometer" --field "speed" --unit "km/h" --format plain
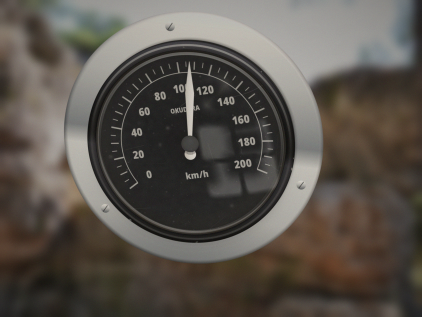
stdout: 107.5 km/h
